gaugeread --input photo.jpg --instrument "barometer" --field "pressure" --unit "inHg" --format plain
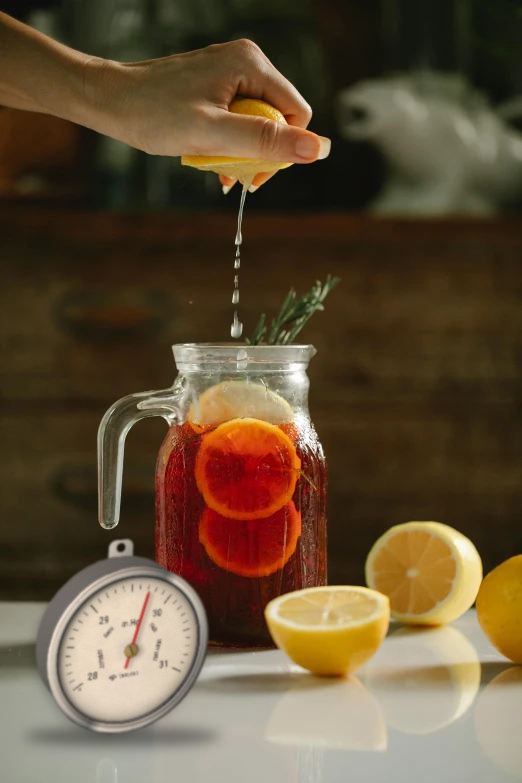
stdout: 29.7 inHg
